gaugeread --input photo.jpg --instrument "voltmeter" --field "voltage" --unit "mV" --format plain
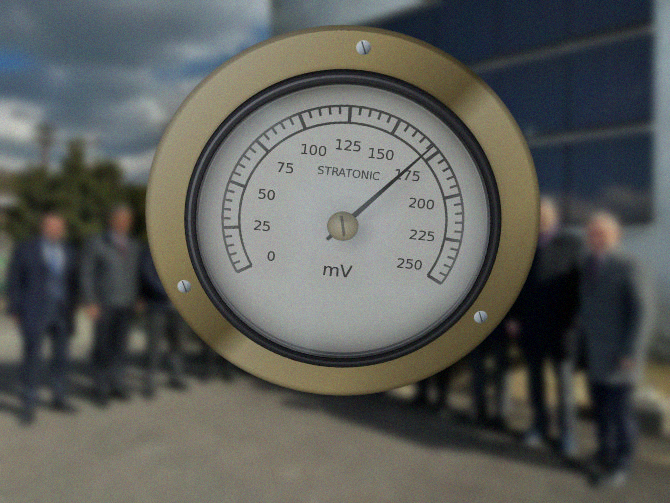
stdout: 170 mV
